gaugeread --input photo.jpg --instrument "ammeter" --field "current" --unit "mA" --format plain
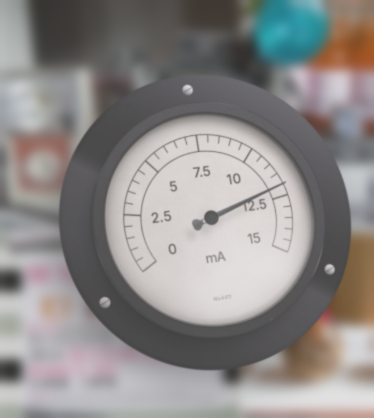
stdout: 12 mA
